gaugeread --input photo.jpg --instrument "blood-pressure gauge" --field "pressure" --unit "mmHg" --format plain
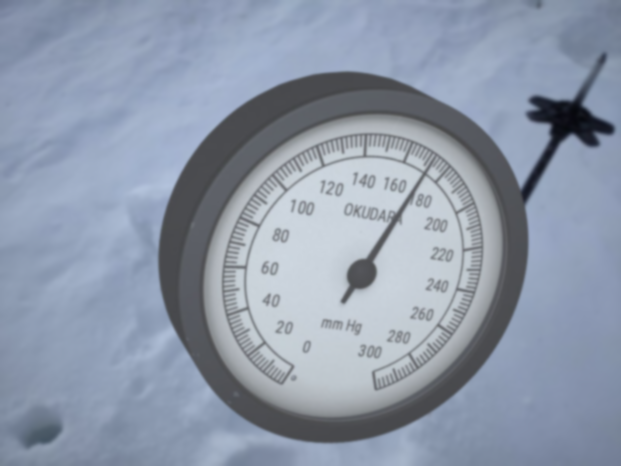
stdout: 170 mmHg
